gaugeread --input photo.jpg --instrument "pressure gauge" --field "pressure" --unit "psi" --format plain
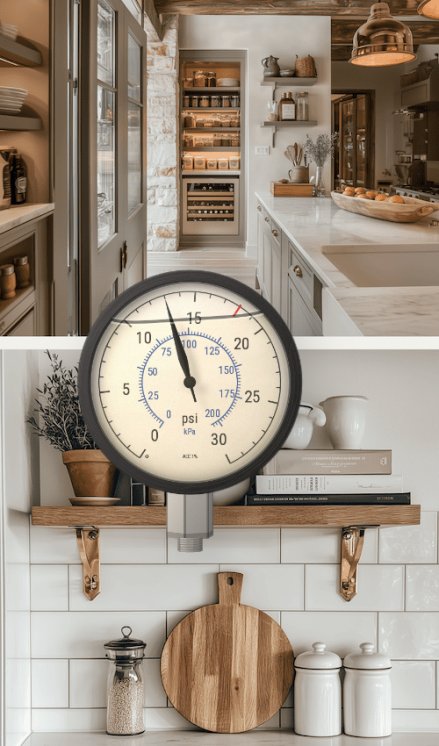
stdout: 13 psi
